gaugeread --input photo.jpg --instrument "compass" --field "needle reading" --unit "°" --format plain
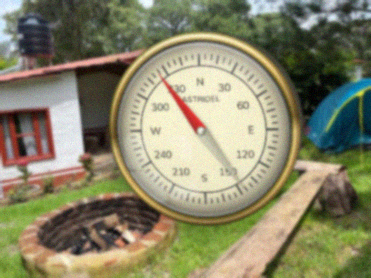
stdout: 325 °
